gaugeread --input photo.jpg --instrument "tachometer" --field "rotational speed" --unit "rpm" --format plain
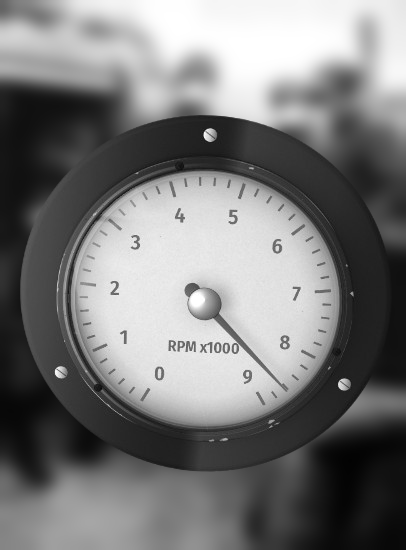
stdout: 8600 rpm
